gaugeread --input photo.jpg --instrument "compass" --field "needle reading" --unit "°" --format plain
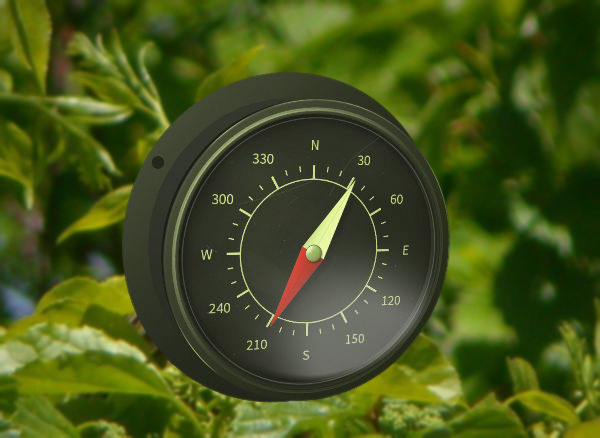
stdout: 210 °
